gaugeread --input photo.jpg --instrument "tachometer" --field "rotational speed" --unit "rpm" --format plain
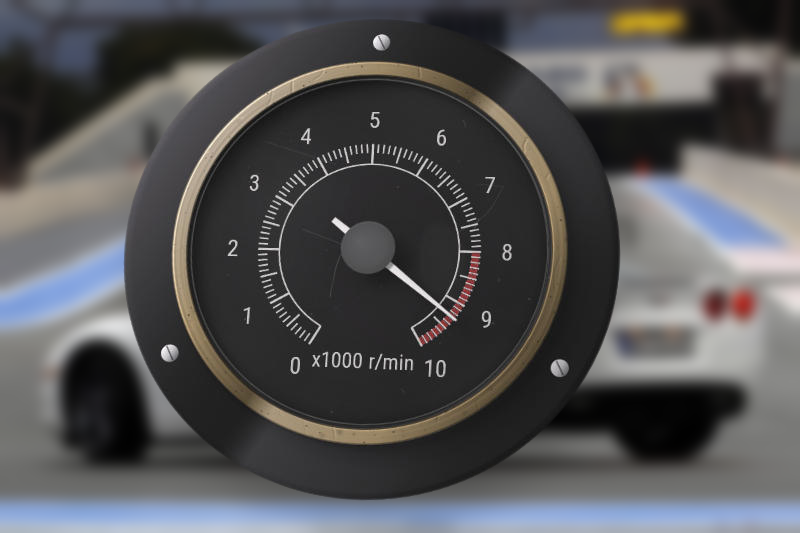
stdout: 9300 rpm
